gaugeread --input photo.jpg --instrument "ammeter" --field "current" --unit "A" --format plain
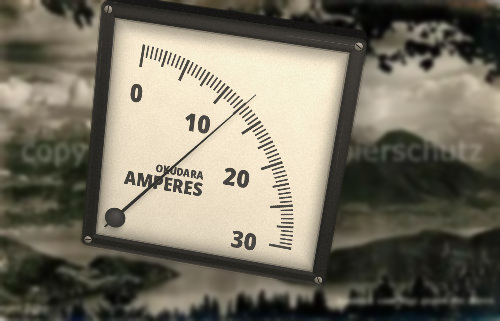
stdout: 12.5 A
